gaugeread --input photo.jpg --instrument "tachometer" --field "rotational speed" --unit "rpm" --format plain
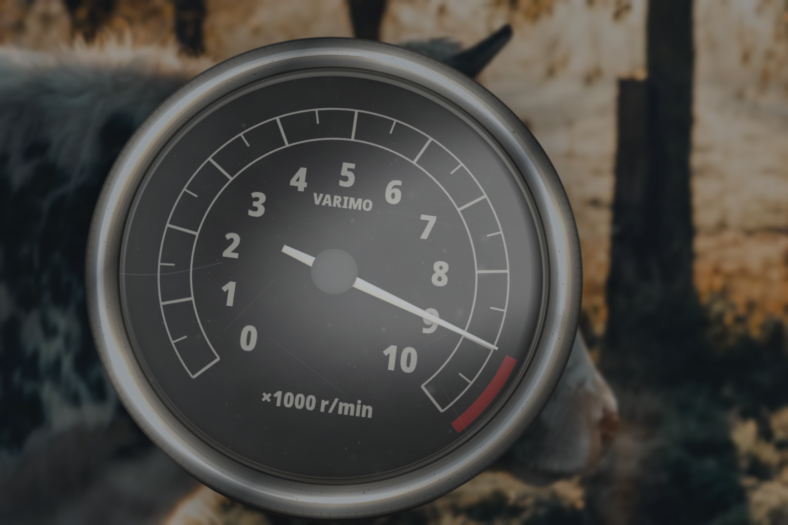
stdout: 9000 rpm
